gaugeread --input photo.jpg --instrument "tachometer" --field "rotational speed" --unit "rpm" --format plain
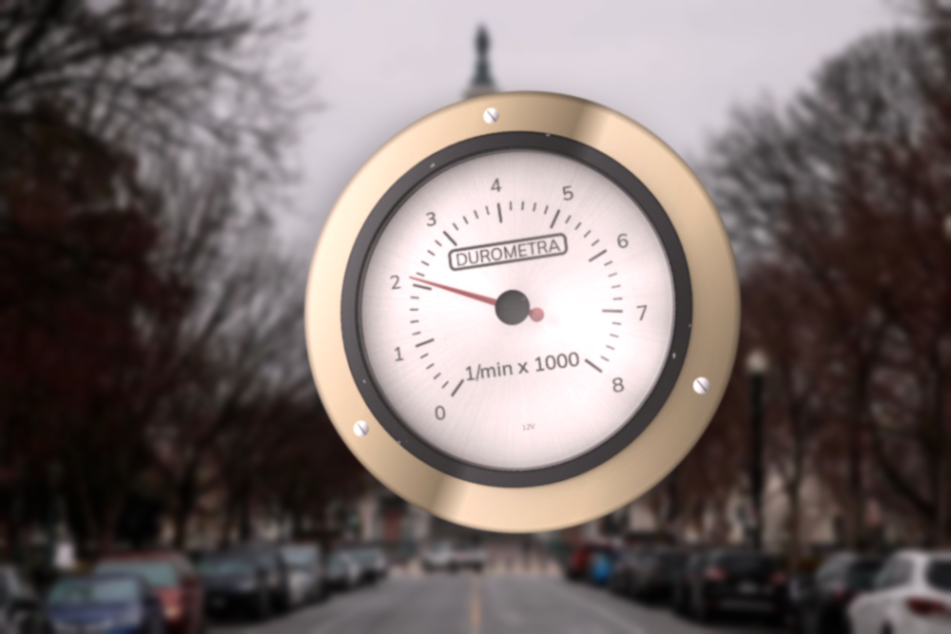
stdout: 2100 rpm
